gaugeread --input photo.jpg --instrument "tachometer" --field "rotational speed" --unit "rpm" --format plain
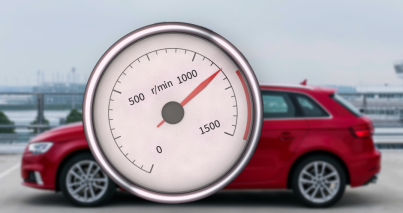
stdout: 1150 rpm
